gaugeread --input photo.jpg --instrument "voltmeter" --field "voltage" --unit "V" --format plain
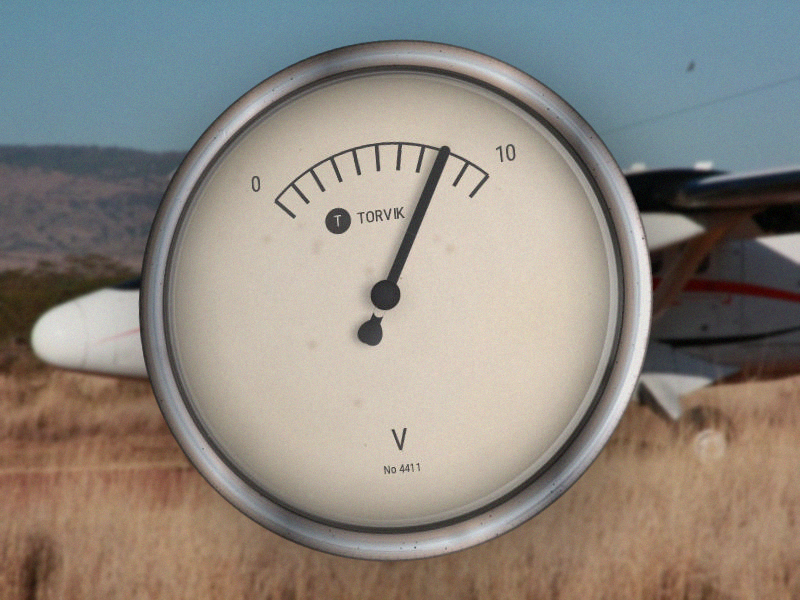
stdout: 8 V
